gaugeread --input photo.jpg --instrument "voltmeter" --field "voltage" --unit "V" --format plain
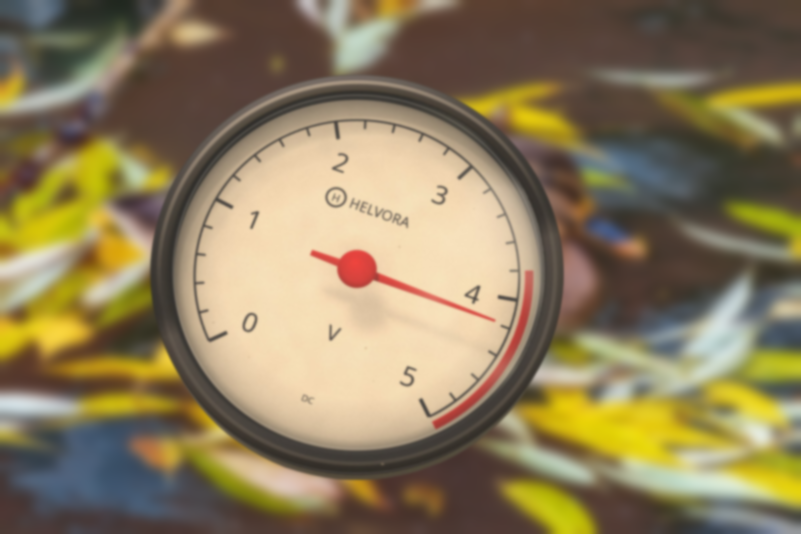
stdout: 4.2 V
